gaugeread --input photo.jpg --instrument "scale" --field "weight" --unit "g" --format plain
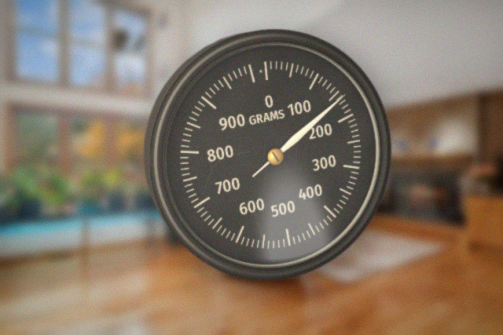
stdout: 160 g
